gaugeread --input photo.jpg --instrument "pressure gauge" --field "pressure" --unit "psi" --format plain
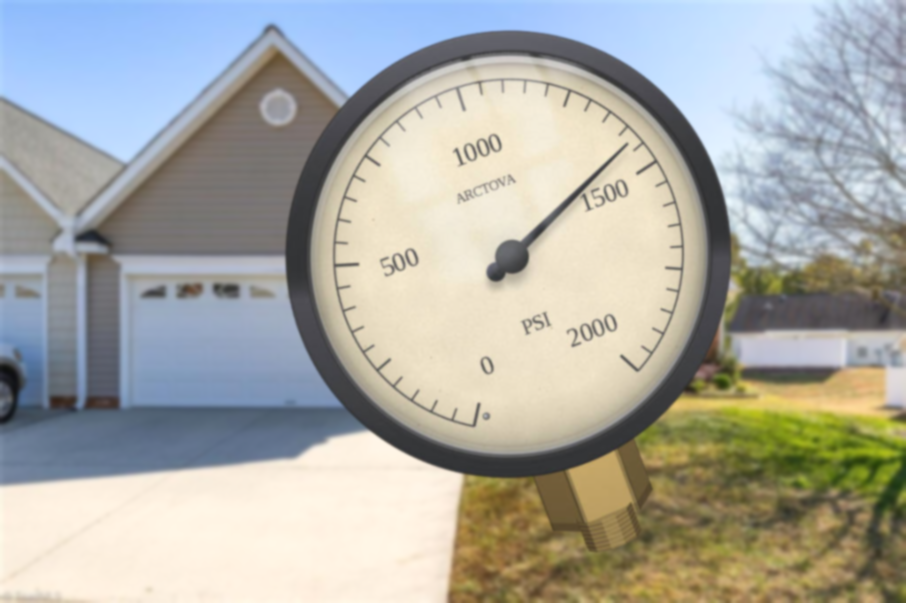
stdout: 1425 psi
